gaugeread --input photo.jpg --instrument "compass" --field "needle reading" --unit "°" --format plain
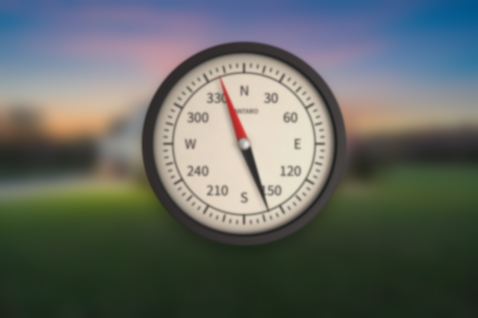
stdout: 340 °
